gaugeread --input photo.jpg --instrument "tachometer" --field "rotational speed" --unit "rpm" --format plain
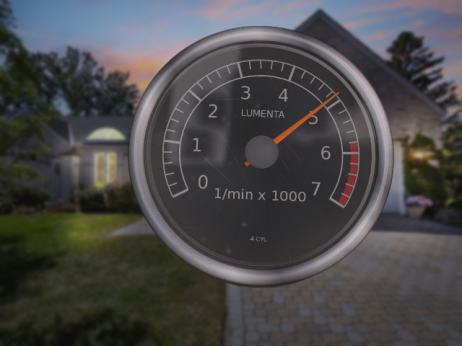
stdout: 4900 rpm
